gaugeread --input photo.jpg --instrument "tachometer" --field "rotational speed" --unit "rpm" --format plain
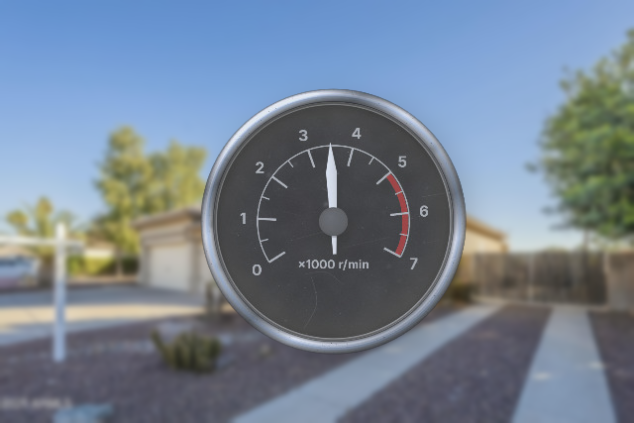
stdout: 3500 rpm
